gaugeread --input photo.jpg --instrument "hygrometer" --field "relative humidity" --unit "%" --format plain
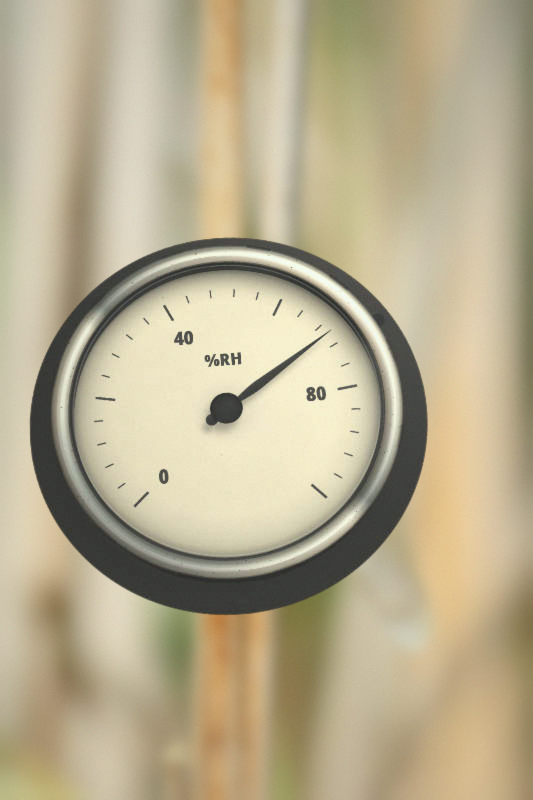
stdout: 70 %
